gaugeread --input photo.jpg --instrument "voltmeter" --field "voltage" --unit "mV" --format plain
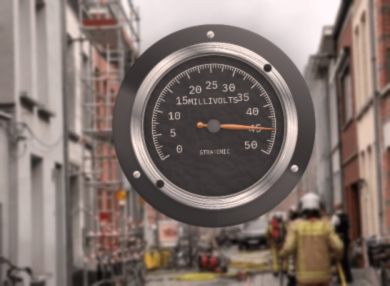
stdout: 45 mV
